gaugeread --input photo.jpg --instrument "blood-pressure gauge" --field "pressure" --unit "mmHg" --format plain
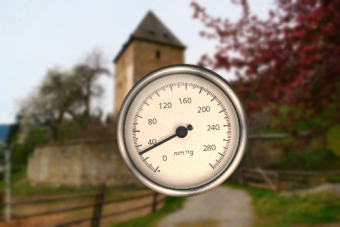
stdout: 30 mmHg
